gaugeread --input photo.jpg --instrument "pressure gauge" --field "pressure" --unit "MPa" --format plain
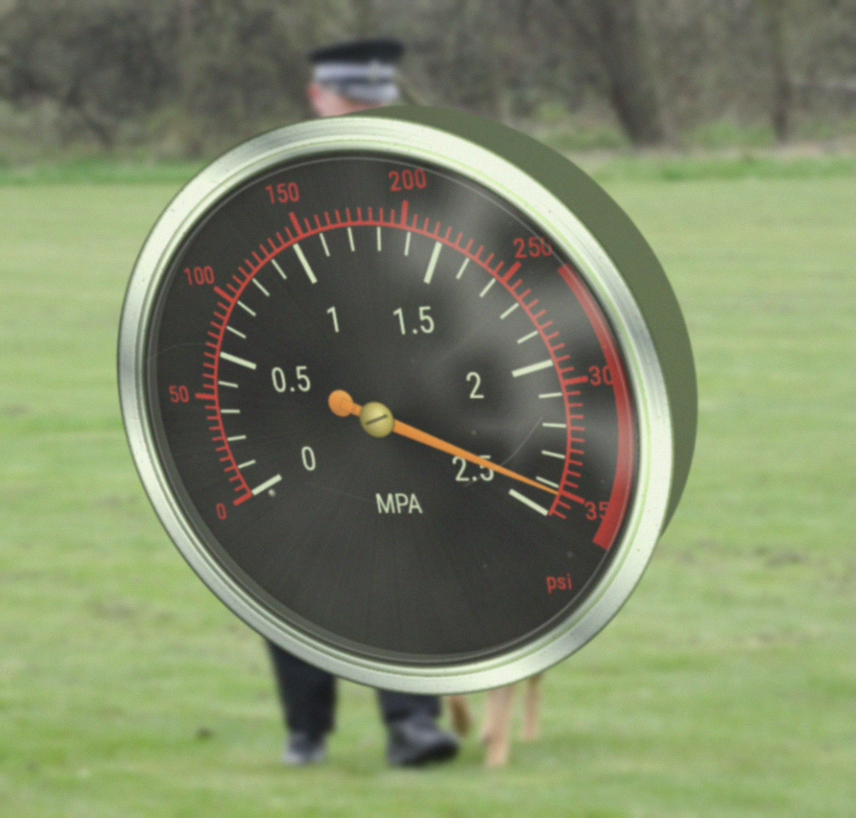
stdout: 2.4 MPa
